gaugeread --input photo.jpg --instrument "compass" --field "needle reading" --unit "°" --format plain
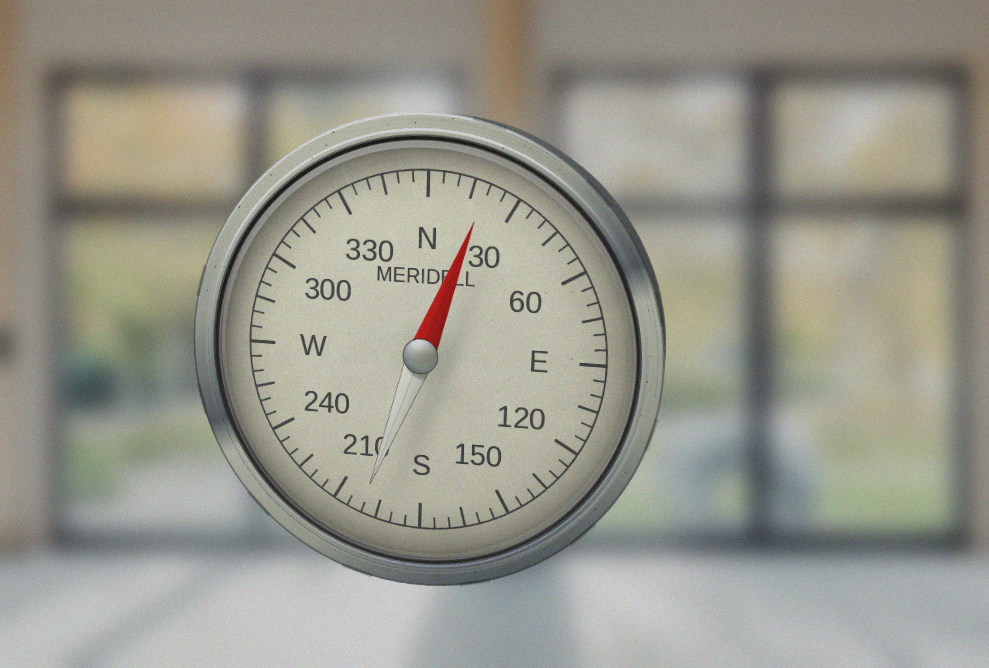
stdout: 20 °
